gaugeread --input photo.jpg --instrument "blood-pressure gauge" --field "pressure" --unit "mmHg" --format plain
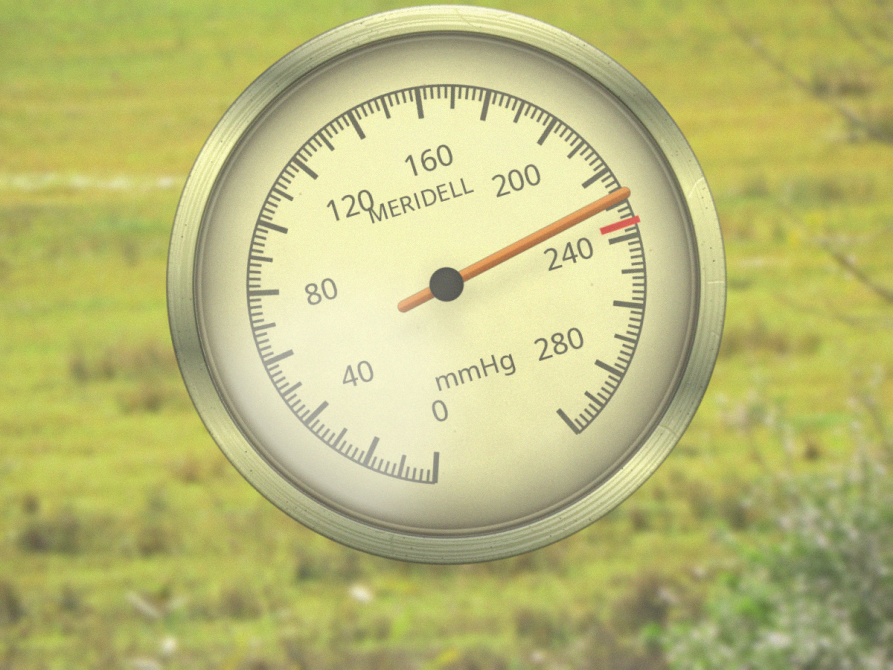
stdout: 228 mmHg
